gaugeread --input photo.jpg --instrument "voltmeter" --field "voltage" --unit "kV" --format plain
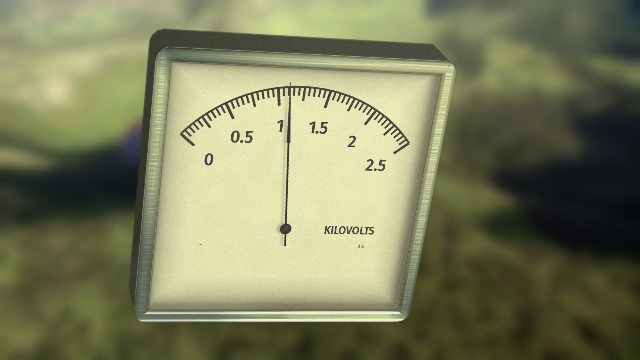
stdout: 1.1 kV
